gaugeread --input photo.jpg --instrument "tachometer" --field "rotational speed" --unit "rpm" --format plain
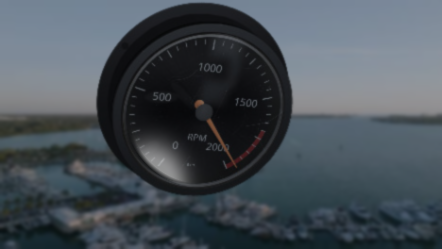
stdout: 1950 rpm
